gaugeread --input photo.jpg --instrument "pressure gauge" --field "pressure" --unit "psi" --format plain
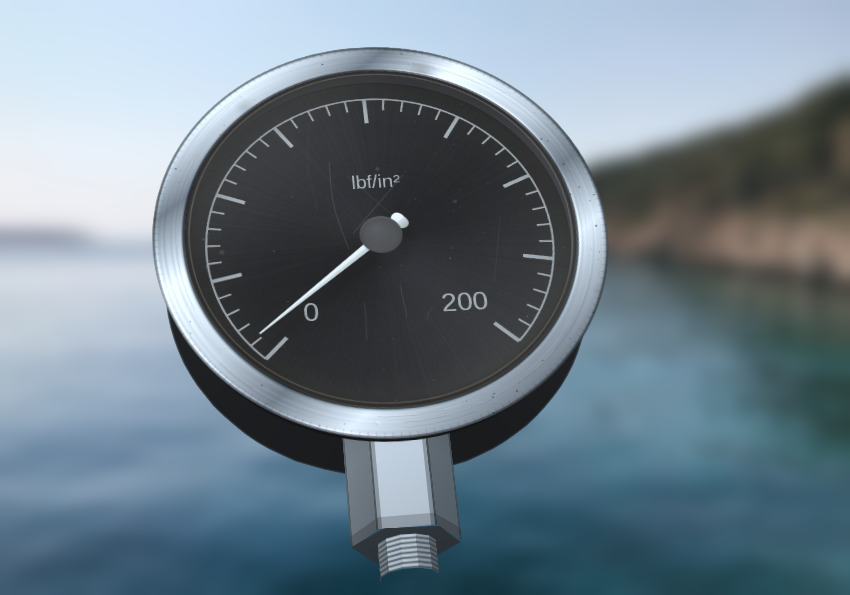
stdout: 5 psi
